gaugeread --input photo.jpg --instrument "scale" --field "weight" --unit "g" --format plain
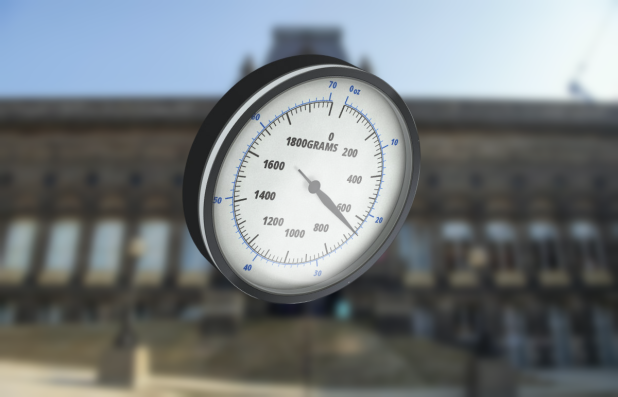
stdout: 660 g
